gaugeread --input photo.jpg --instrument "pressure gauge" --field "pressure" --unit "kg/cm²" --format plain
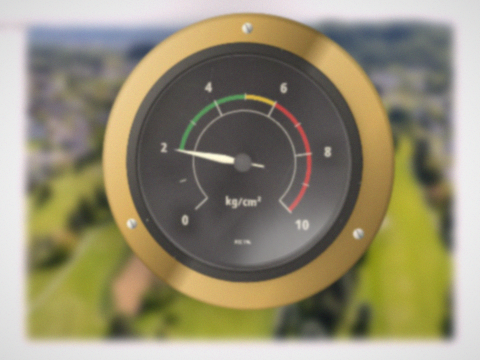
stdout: 2 kg/cm²
